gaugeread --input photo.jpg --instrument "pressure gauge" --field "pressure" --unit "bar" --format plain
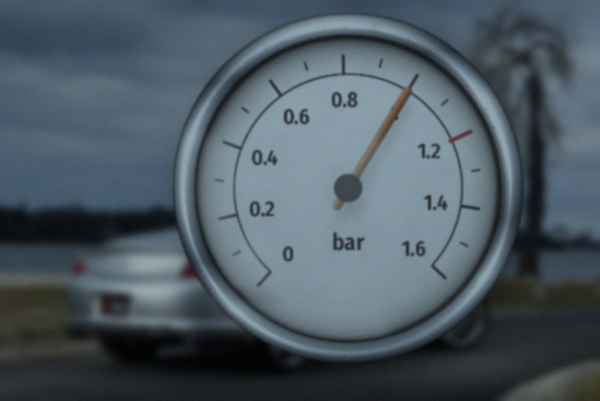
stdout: 1 bar
